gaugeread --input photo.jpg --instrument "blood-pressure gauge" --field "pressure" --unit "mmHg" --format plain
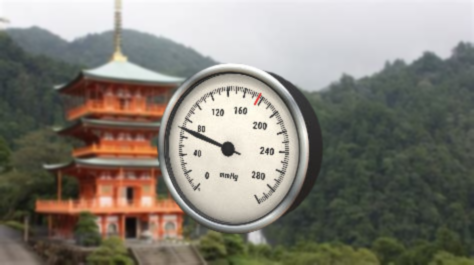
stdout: 70 mmHg
